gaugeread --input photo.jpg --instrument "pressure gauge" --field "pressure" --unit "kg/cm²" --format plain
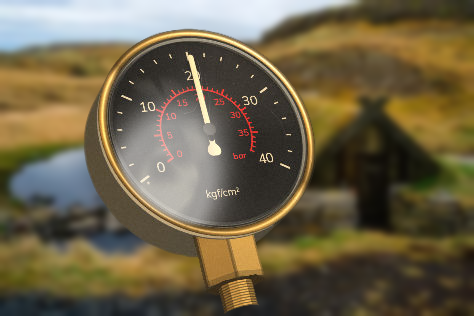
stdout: 20 kg/cm²
